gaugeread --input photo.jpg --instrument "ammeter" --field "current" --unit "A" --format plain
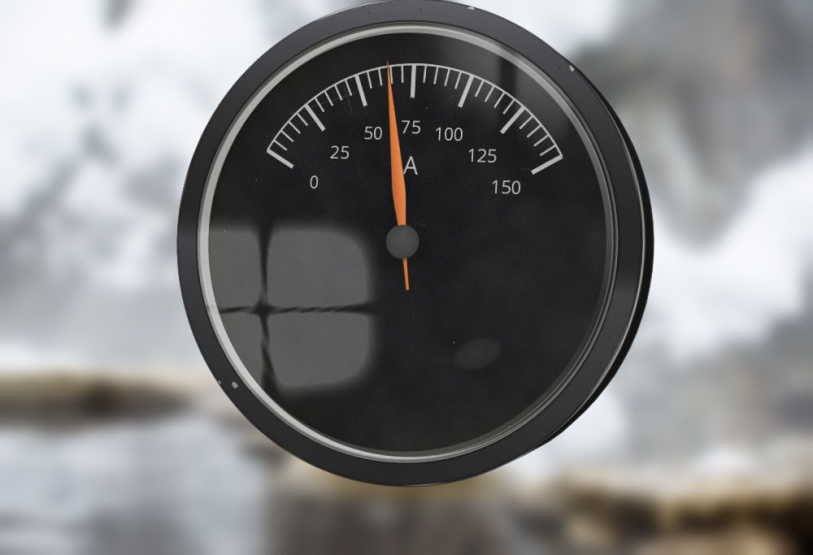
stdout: 65 A
